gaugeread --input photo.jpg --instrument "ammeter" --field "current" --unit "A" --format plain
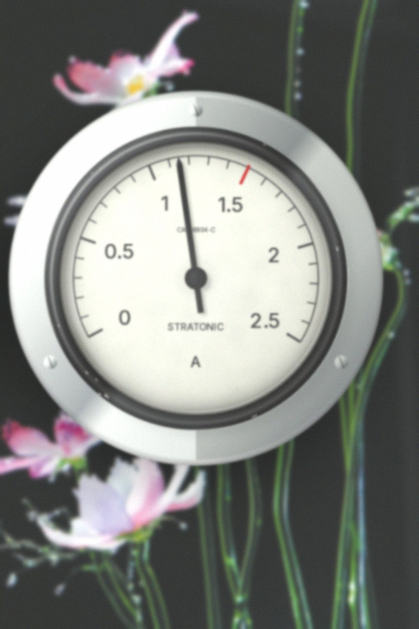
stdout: 1.15 A
